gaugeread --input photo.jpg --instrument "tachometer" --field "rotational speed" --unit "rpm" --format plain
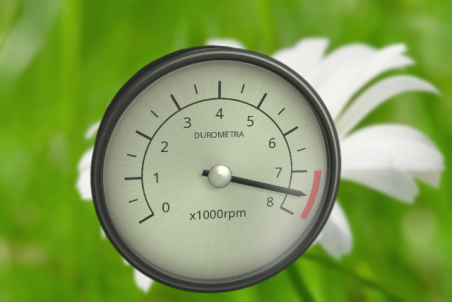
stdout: 7500 rpm
